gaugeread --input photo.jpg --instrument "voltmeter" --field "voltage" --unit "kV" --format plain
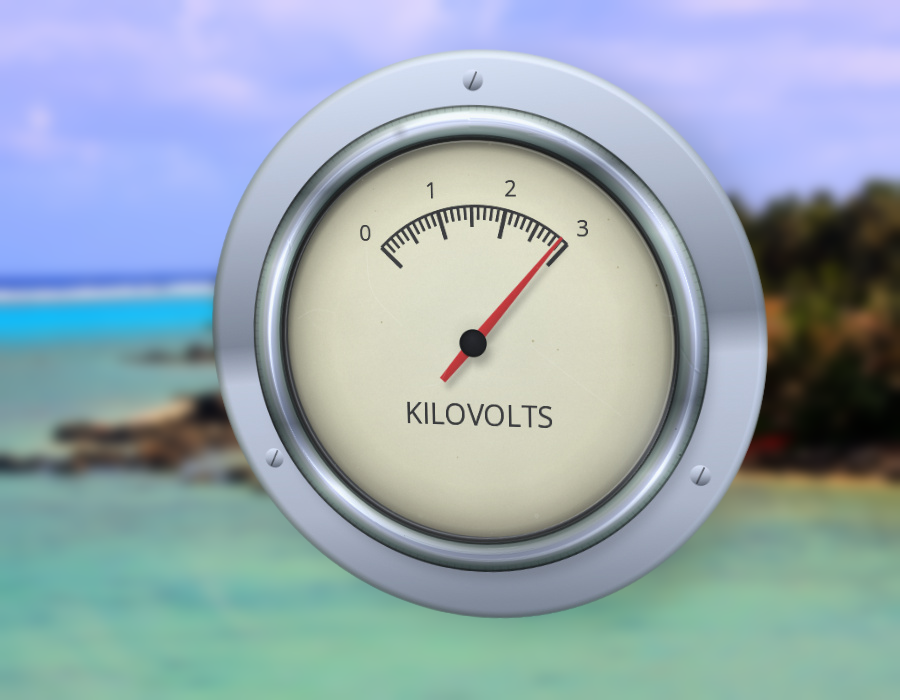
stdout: 2.9 kV
